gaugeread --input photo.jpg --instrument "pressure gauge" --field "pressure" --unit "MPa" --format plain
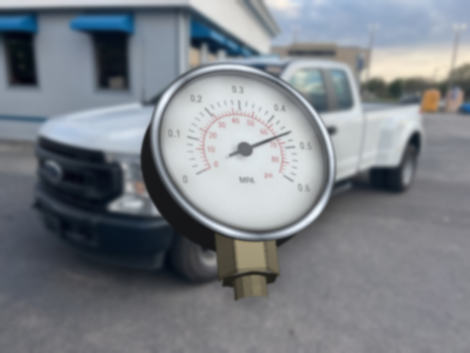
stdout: 0.46 MPa
